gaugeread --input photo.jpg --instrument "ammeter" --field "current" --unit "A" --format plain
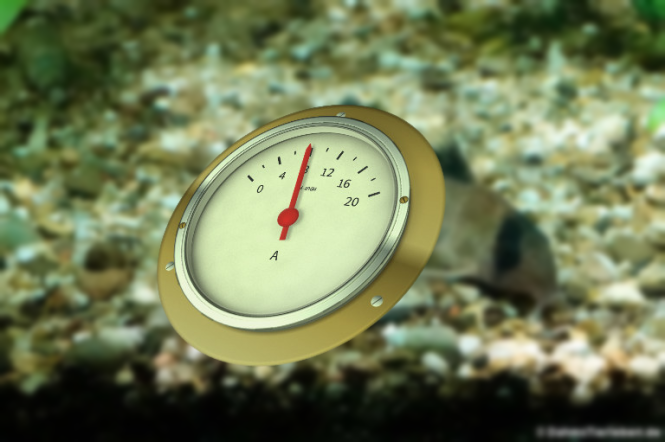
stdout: 8 A
